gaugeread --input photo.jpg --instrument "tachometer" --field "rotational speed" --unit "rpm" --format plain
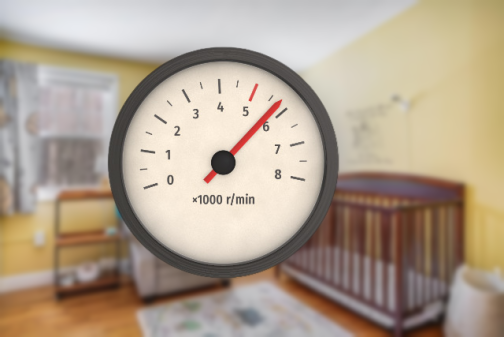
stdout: 5750 rpm
